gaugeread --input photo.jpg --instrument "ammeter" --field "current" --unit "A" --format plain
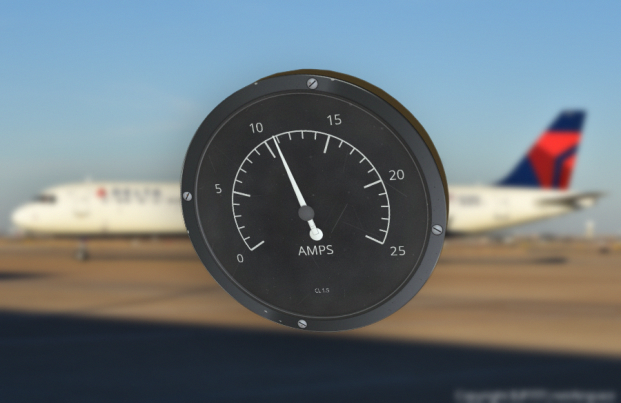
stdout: 11 A
